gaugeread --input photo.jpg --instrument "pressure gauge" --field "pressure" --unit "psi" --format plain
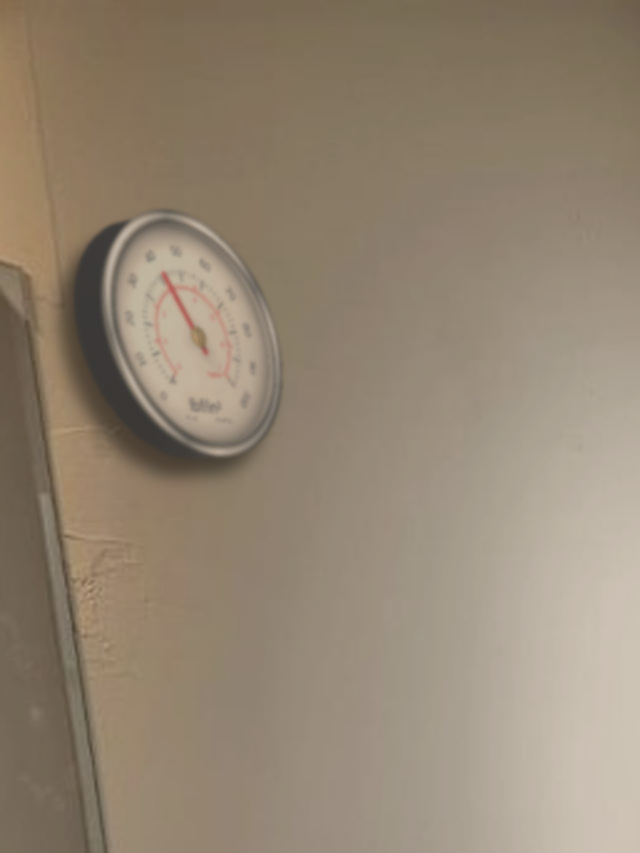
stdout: 40 psi
